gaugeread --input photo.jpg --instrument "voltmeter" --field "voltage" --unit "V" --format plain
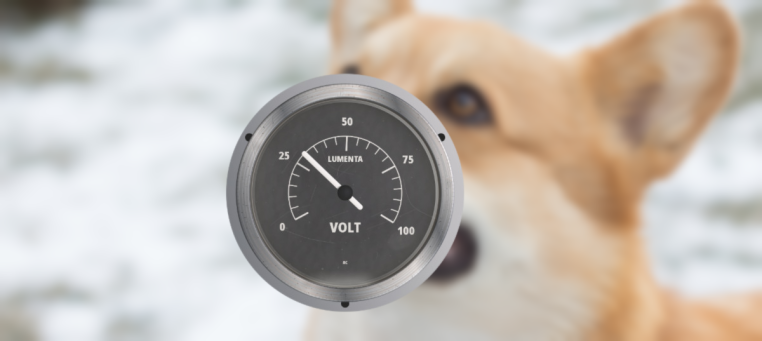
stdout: 30 V
